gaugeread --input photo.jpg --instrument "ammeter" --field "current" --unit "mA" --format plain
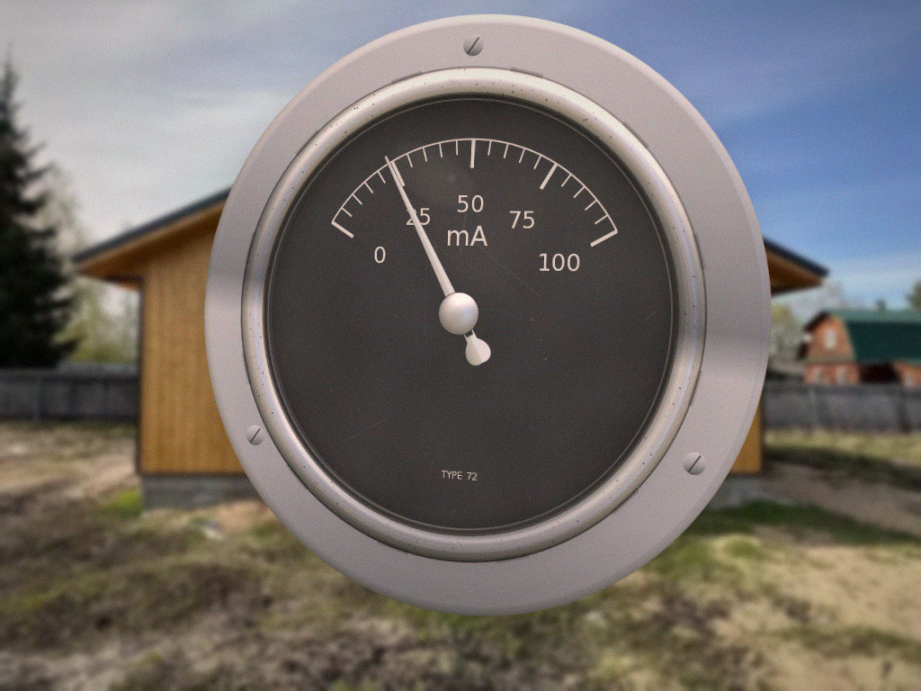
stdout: 25 mA
